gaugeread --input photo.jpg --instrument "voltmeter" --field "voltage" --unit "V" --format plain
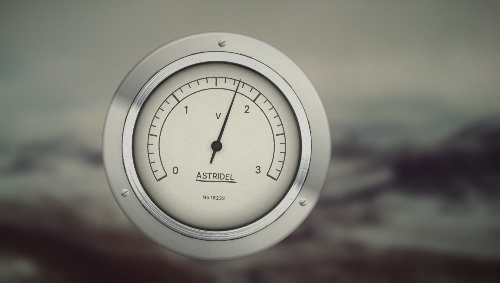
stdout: 1.75 V
